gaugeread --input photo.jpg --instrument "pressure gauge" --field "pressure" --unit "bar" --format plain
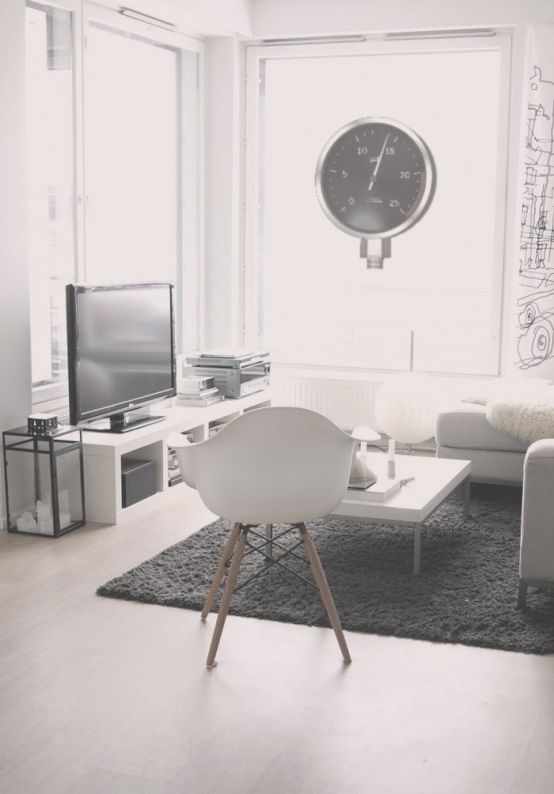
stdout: 14 bar
